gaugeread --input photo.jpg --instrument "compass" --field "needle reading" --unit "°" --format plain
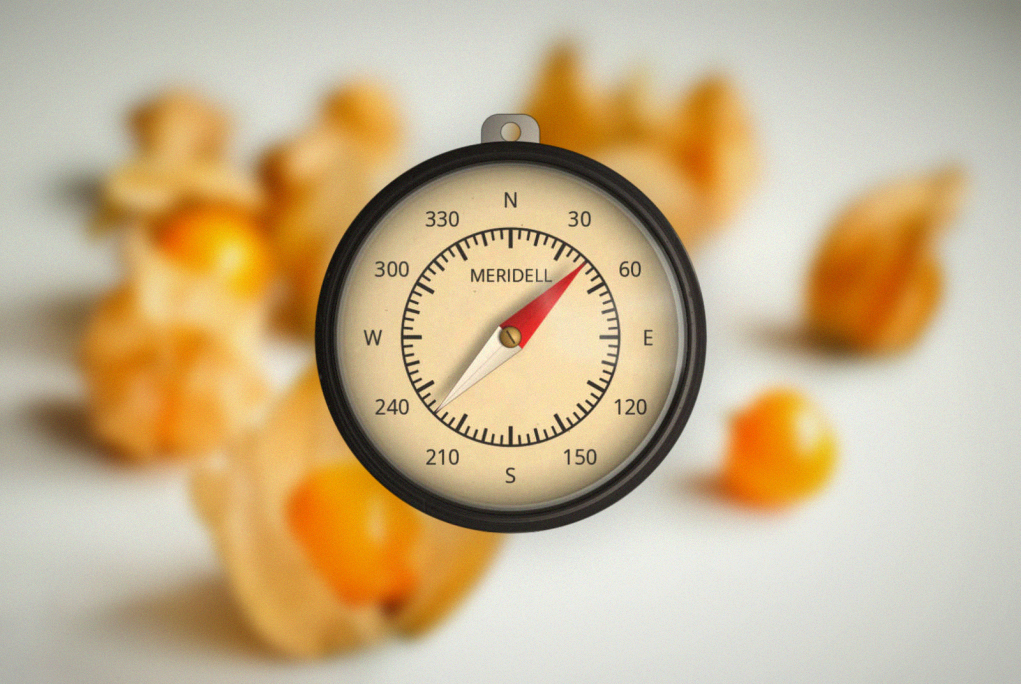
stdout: 45 °
